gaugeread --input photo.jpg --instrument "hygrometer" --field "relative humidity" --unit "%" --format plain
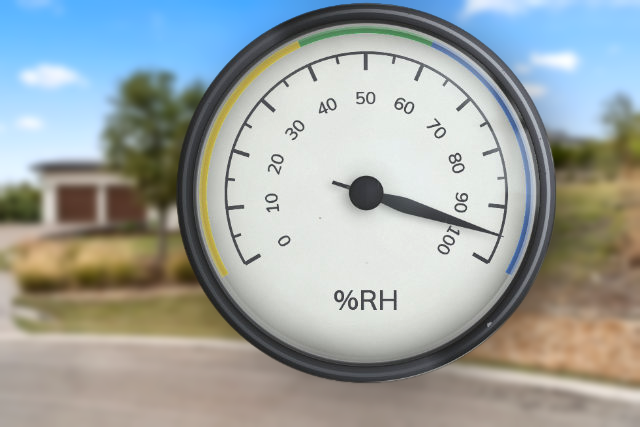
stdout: 95 %
